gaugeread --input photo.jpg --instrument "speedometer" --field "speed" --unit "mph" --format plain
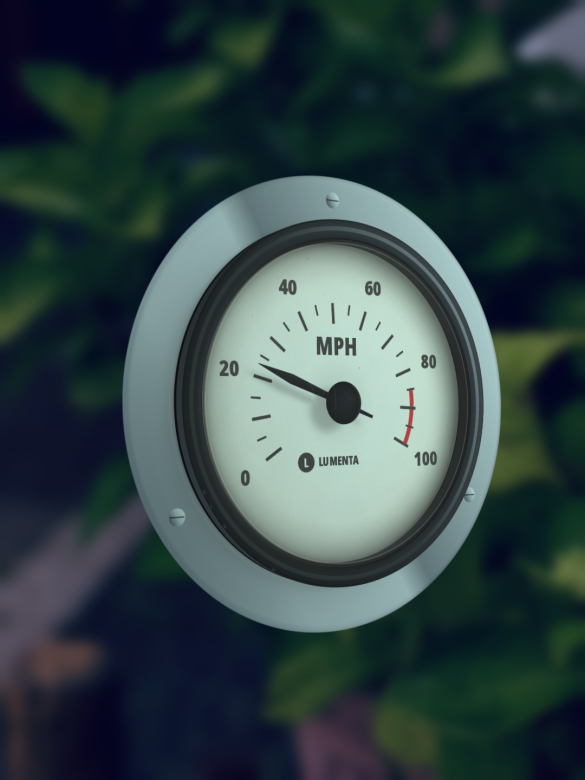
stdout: 22.5 mph
